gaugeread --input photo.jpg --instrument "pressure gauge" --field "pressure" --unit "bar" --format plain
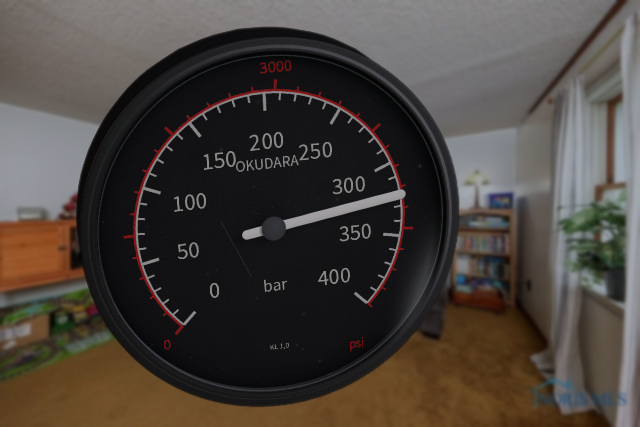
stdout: 320 bar
